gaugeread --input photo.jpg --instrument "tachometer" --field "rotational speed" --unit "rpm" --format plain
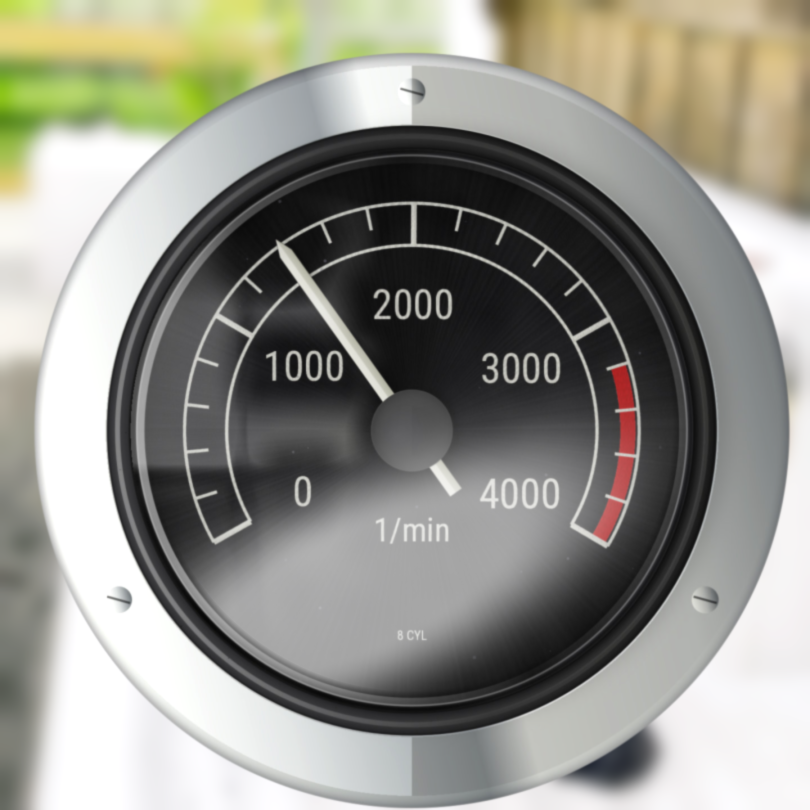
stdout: 1400 rpm
